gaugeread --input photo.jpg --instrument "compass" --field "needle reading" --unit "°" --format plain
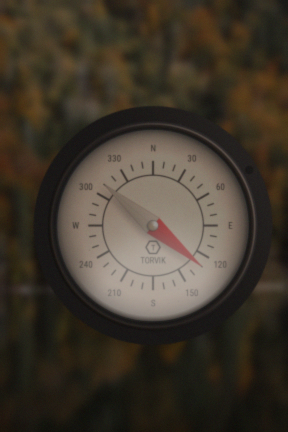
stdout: 130 °
